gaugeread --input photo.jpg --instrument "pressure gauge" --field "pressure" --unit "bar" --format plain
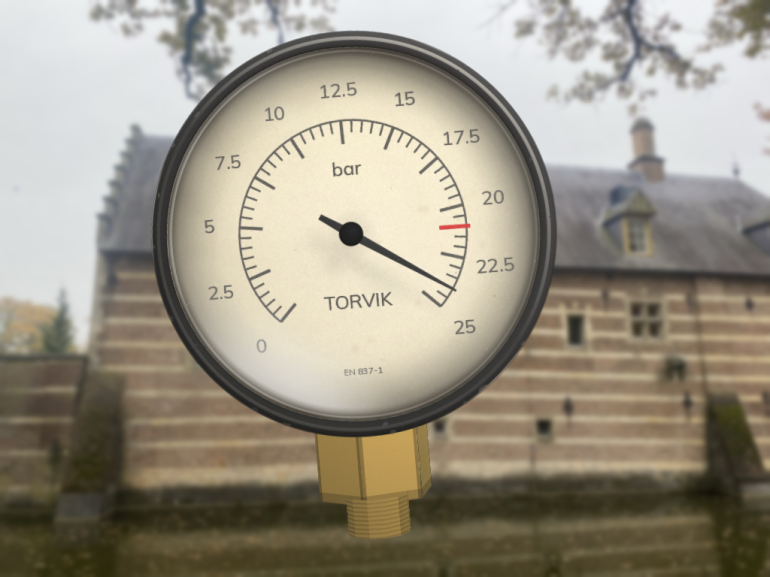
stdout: 24 bar
